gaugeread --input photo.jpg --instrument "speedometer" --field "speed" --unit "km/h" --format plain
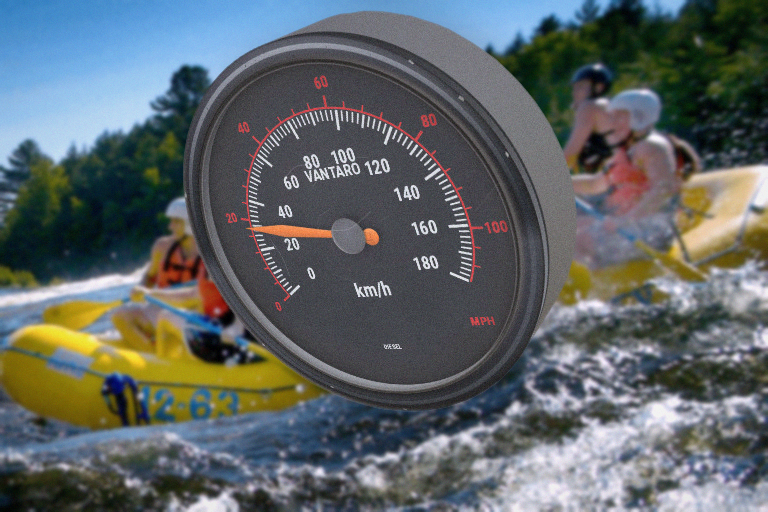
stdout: 30 km/h
